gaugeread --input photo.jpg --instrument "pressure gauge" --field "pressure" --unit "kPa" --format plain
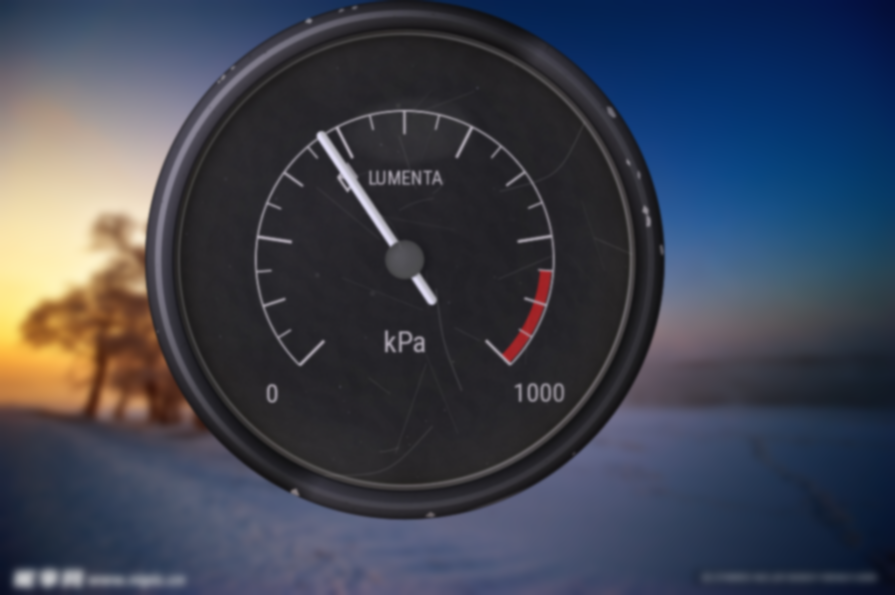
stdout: 375 kPa
